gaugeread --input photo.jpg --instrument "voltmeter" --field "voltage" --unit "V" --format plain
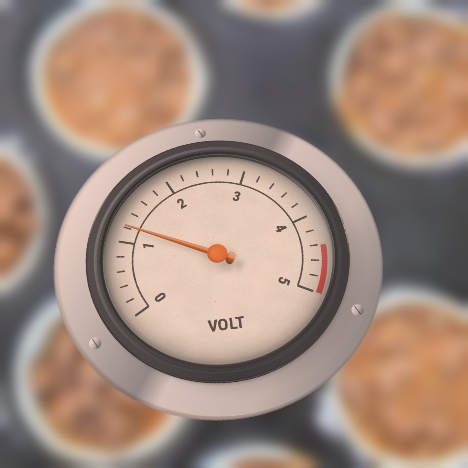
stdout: 1.2 V
